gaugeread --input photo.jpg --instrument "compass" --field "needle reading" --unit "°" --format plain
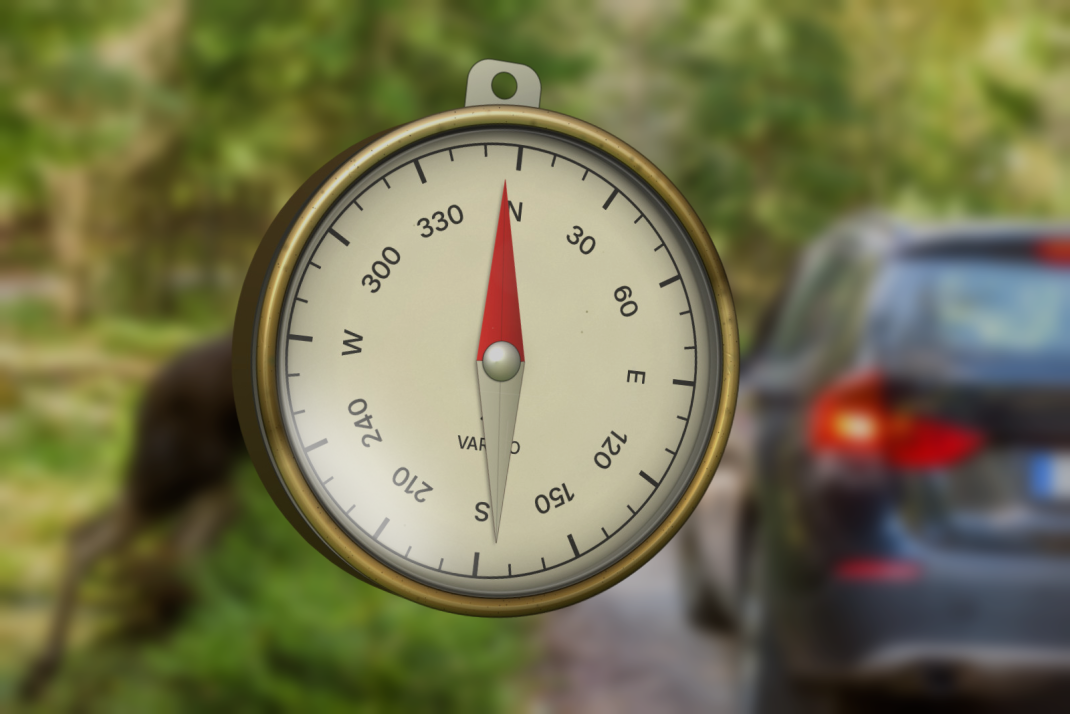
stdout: 355 °
